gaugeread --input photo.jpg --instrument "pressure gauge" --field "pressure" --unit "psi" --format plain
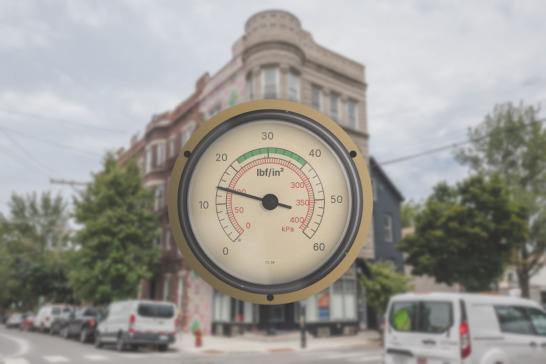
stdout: 14 psi
